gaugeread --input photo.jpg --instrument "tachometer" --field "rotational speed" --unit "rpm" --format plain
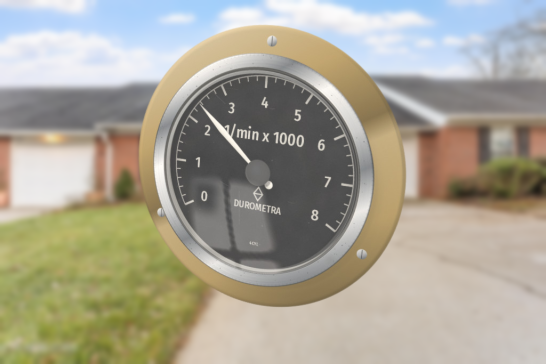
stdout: 2400 rpm
